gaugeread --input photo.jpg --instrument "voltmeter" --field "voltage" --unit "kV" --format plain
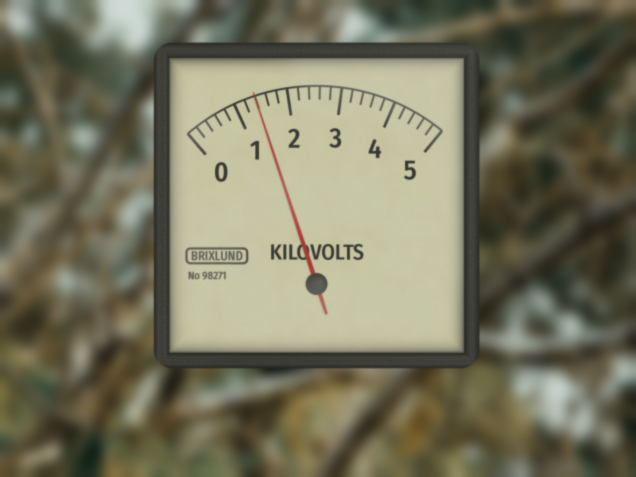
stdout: 1.4 kV
